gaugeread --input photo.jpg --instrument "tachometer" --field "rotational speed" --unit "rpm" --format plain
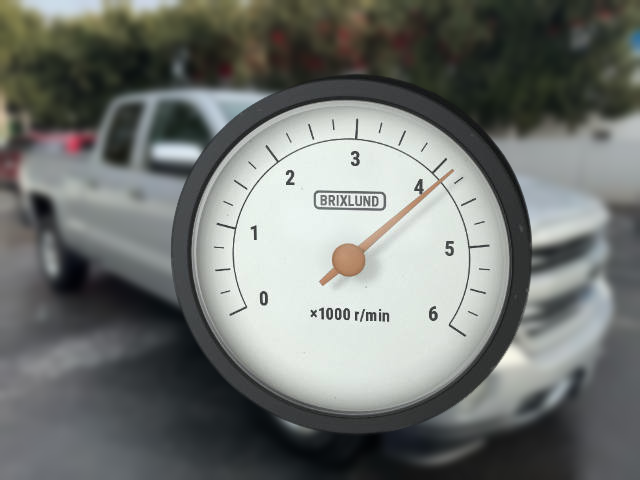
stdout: 4125 rpm
